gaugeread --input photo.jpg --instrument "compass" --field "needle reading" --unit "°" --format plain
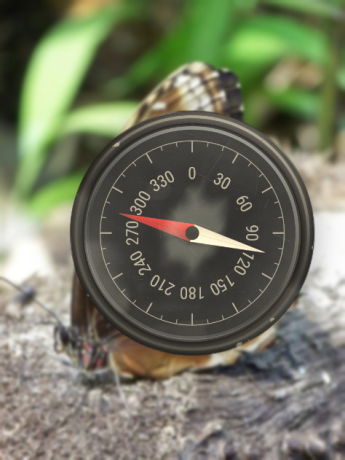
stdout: 285 °
